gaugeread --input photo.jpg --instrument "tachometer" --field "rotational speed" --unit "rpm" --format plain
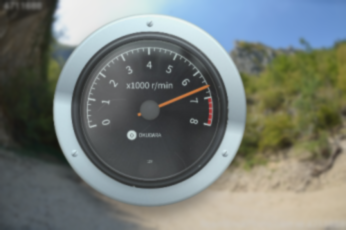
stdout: 6600 rpm
